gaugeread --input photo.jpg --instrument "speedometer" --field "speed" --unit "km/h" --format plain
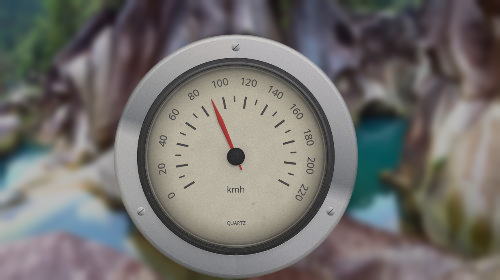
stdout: 90 km/h
